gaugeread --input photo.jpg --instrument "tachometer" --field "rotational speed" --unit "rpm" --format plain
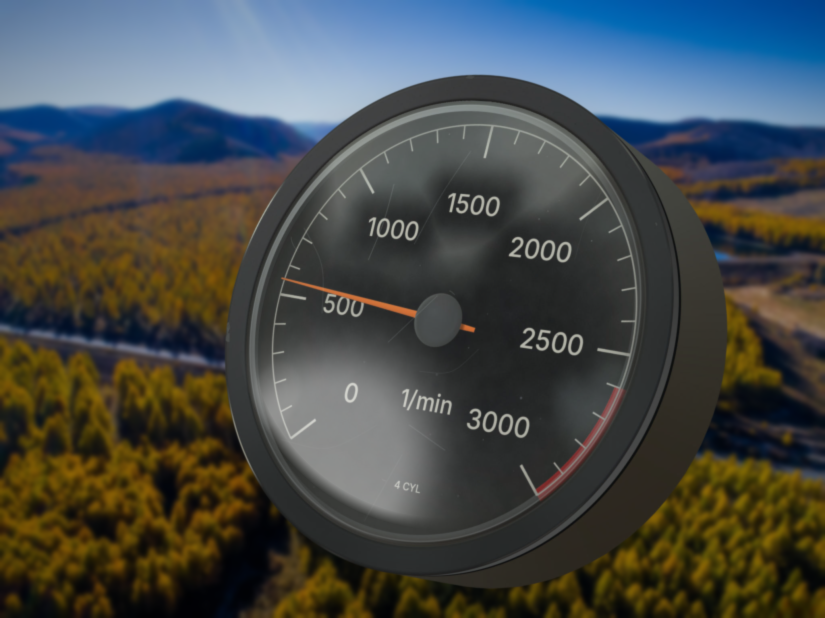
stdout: 550 rpm
